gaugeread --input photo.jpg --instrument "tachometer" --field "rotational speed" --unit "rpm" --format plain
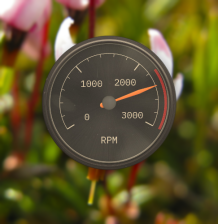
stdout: 2400 rpm
